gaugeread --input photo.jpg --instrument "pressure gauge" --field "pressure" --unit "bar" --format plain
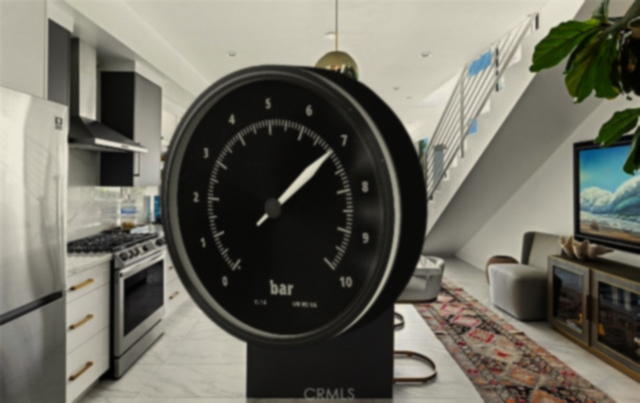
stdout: 7 bar
